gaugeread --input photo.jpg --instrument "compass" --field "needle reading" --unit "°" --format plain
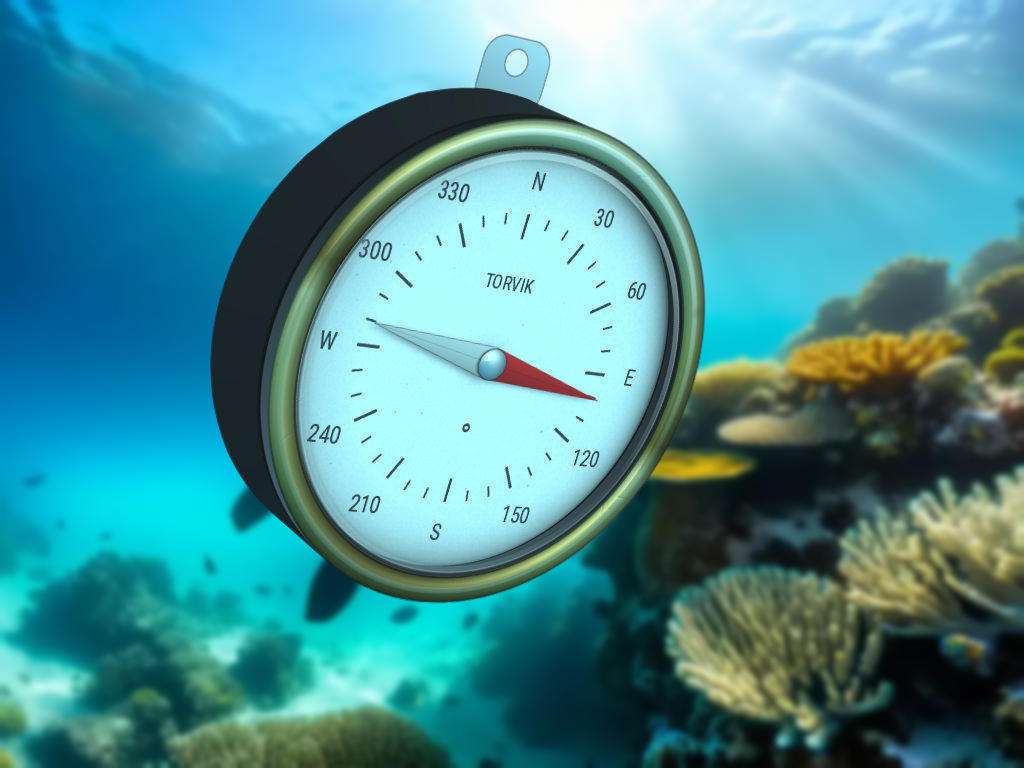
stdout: 100 °
